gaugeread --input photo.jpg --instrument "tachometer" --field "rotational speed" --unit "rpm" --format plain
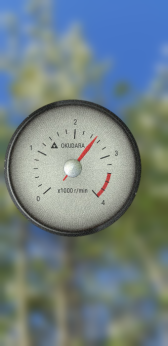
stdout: 2500 rpm
